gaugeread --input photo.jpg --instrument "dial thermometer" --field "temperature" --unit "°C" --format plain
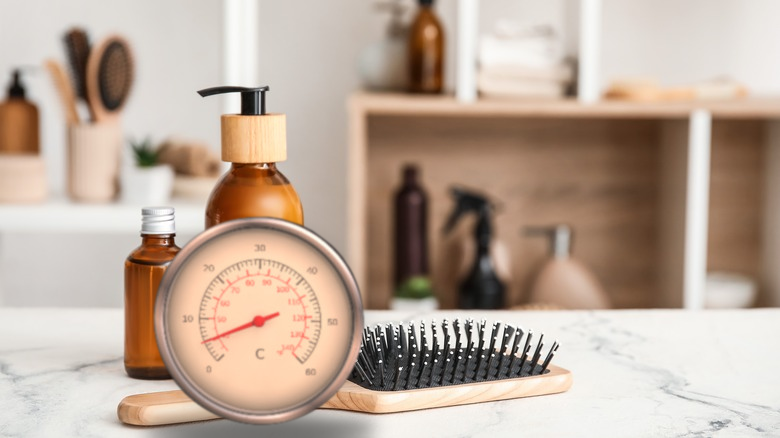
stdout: 5 °C
